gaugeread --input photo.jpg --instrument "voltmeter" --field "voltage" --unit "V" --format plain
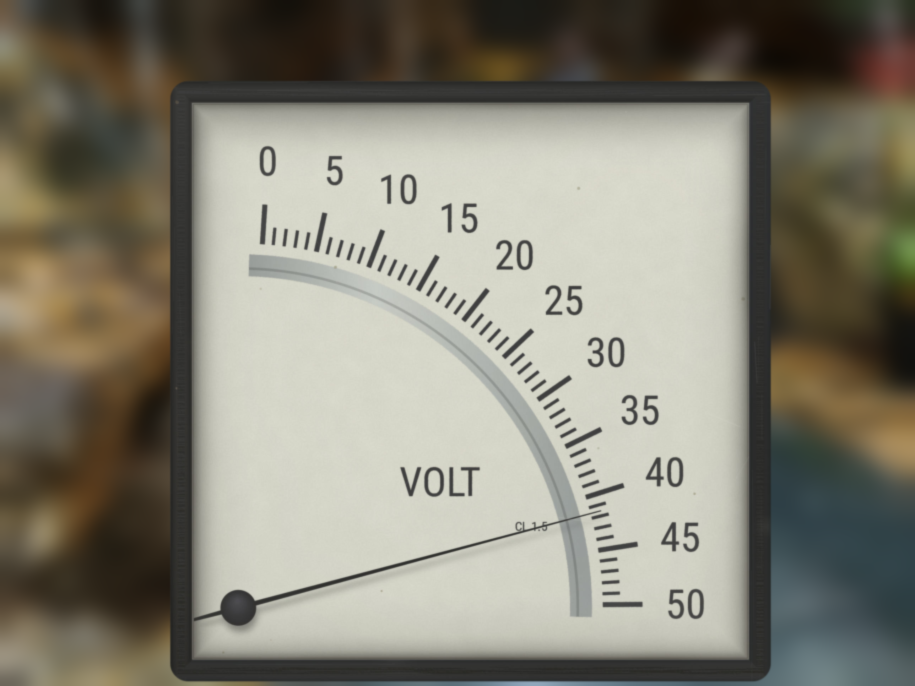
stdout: 41.5 V
